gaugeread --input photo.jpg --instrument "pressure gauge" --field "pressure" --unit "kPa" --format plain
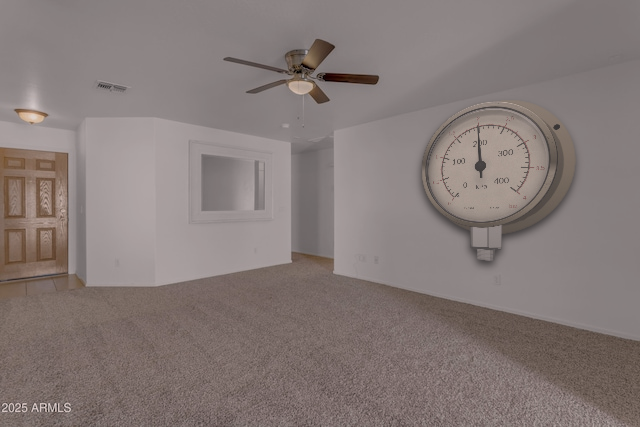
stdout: 200 kPa
